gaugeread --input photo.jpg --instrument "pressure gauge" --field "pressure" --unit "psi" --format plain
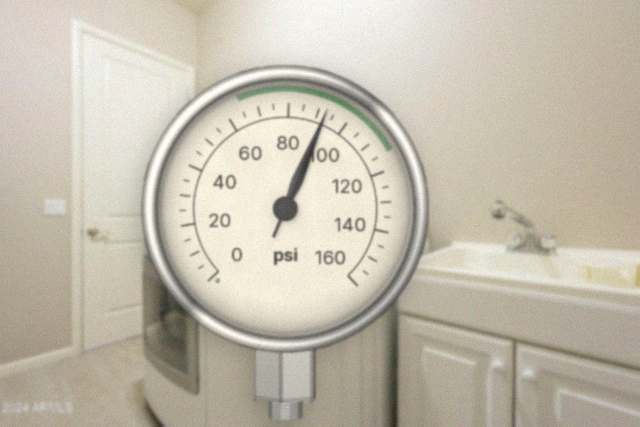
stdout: 92.5 psi
